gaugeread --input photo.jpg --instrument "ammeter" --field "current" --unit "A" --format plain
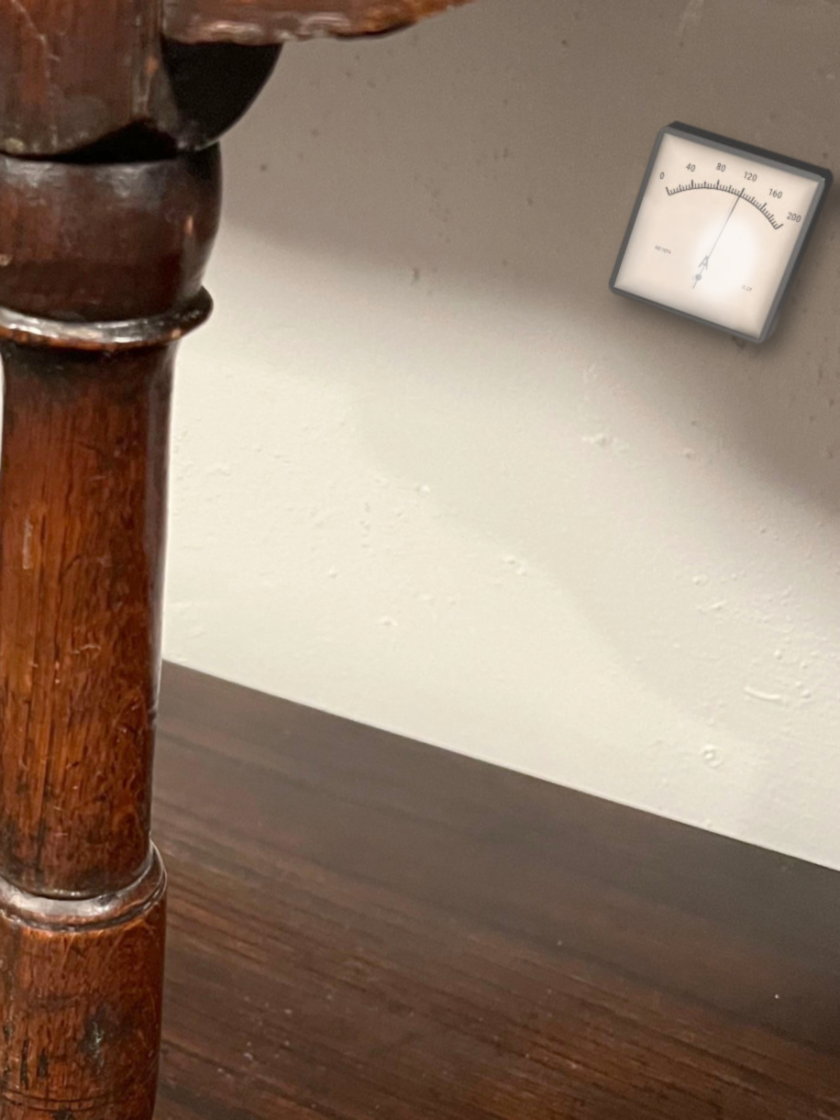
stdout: 120 A
